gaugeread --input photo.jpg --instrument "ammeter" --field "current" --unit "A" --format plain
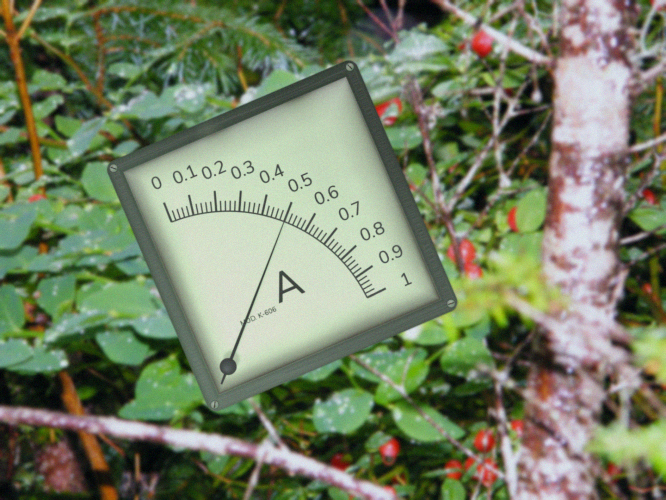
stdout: 0.5 A
